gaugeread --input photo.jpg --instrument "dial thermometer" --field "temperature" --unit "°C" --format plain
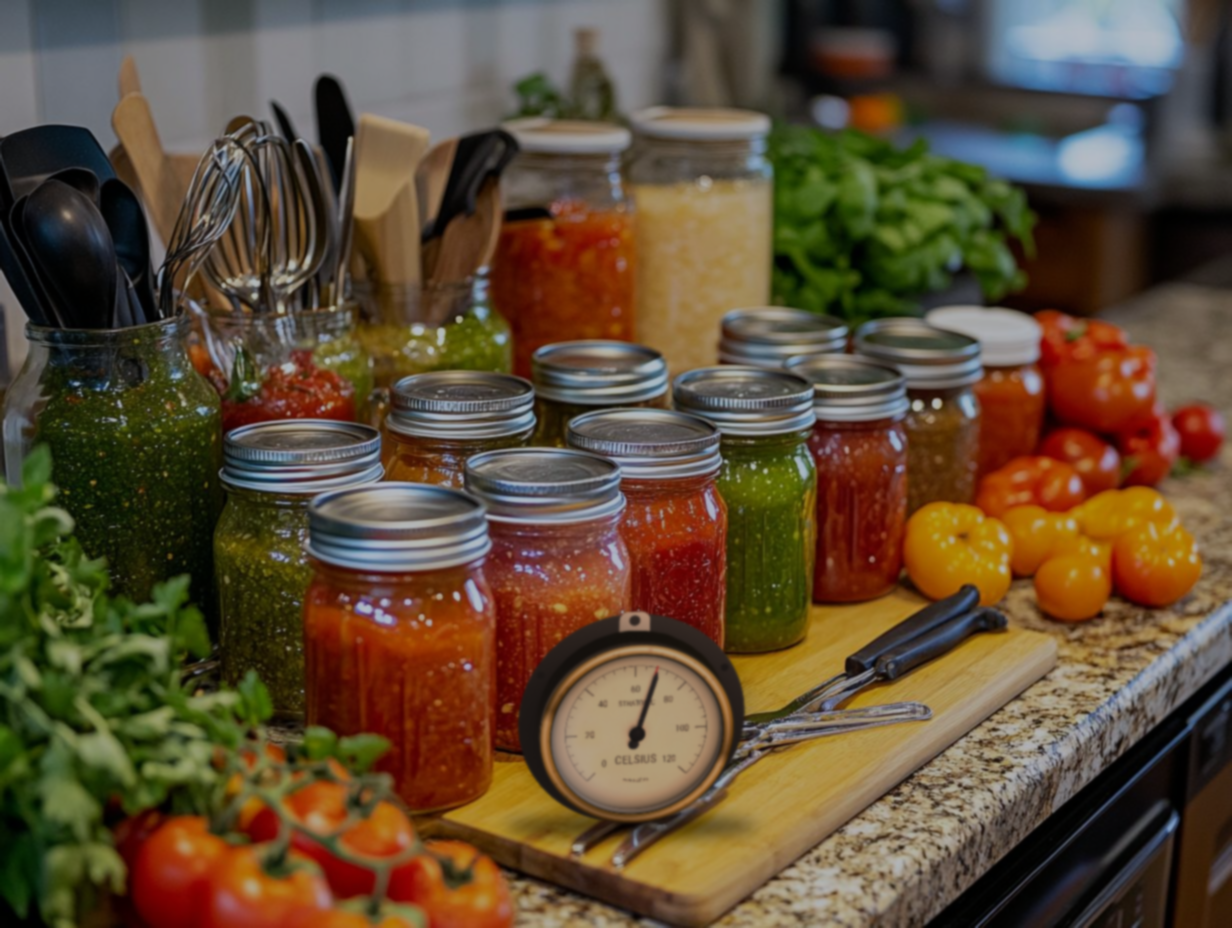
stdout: 68 °C
